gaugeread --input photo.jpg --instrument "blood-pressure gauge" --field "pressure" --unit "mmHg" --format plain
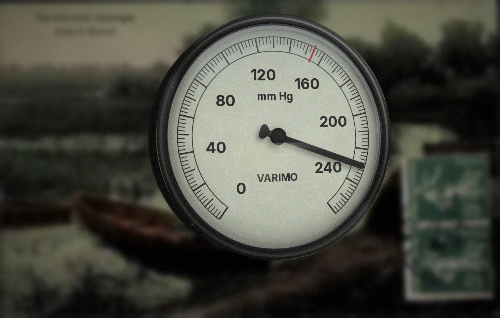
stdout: 230 mmHg
